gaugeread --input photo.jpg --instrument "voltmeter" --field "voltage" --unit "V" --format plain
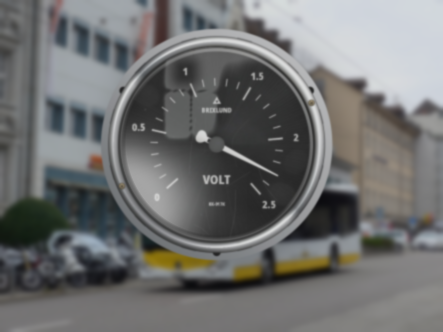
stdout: 2.3 V
